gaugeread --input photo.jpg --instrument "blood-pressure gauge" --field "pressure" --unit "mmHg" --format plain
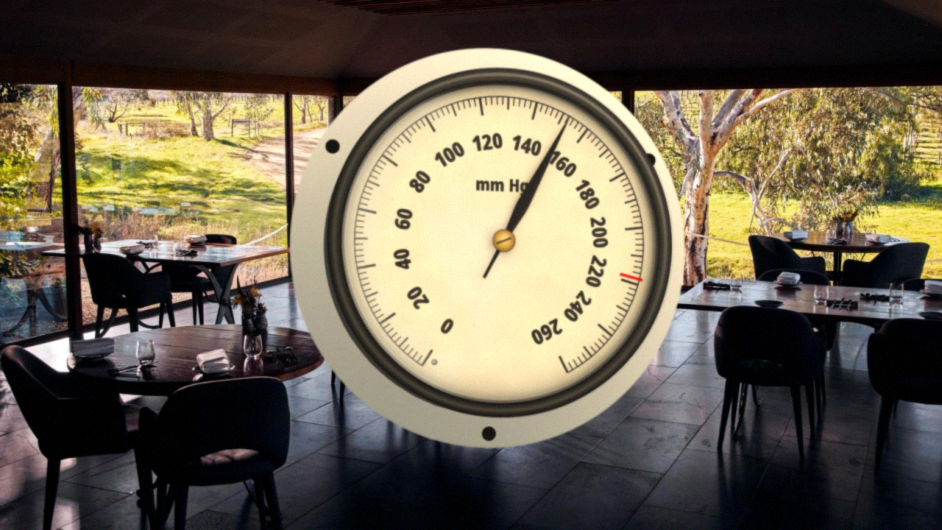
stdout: 152 mmHg
